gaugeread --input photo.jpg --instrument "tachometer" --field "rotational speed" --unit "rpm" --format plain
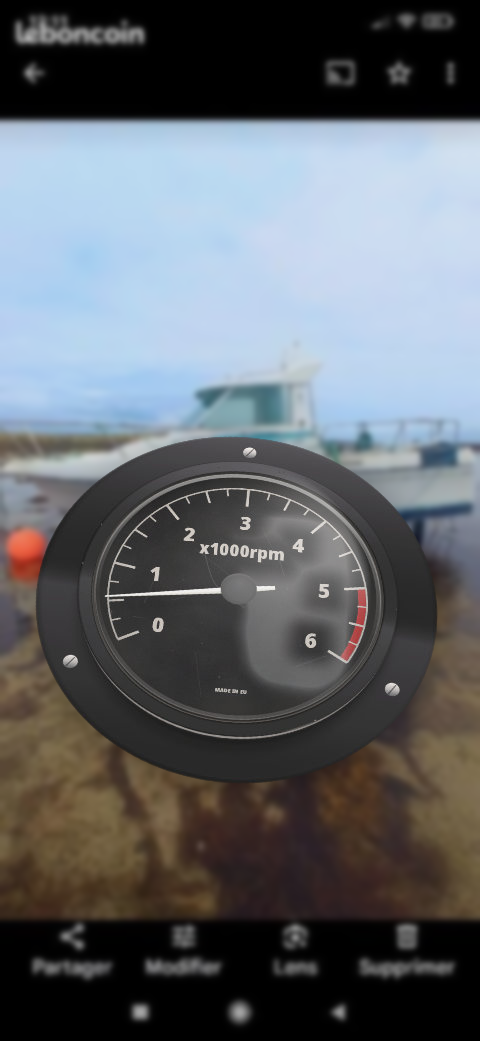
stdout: 500 rpm
